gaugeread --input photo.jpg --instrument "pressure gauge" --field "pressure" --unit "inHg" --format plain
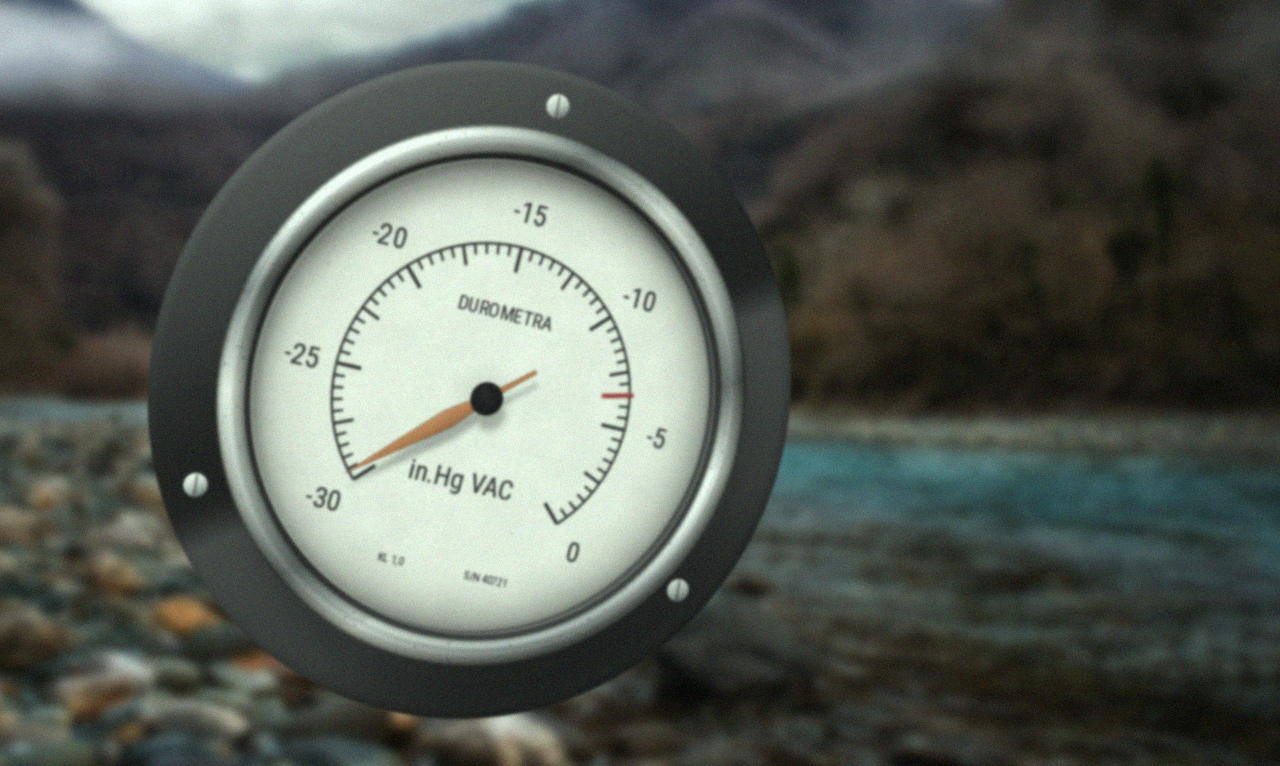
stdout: -29.5 inHg
